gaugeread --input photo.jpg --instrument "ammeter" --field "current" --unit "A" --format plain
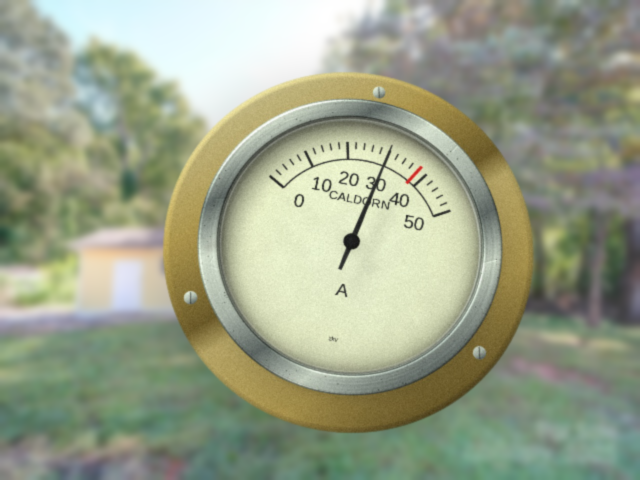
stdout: 30 A
